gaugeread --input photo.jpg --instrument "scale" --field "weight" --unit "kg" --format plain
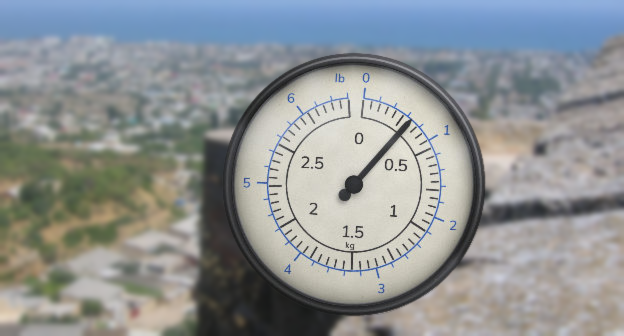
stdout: 0.3 kg
